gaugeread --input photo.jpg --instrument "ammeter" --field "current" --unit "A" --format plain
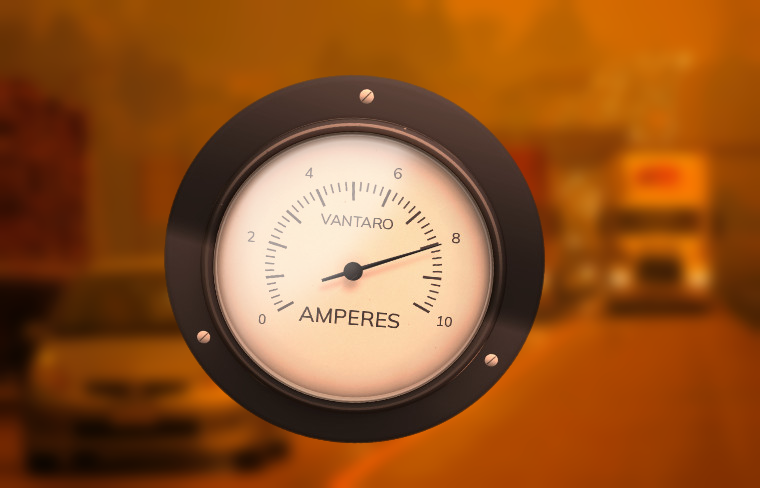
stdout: 8 A
